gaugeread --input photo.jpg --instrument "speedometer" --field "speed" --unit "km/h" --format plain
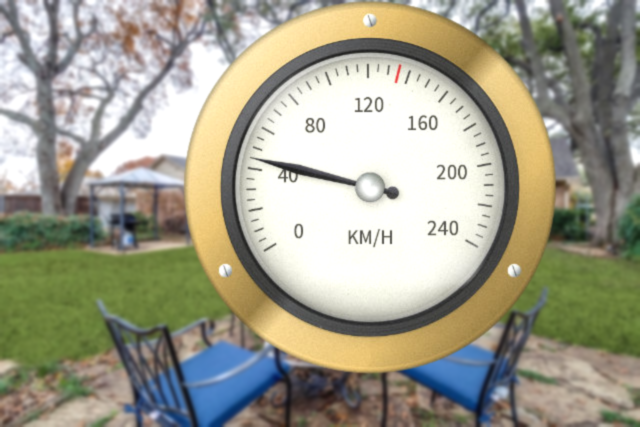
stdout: 45 km/h
